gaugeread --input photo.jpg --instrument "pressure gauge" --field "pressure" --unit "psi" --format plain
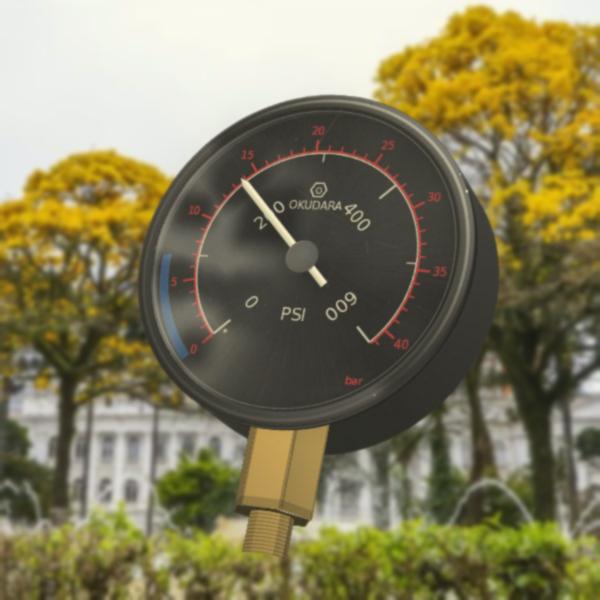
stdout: 200 psi
